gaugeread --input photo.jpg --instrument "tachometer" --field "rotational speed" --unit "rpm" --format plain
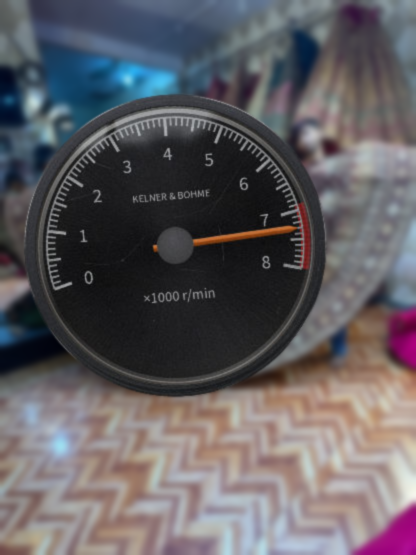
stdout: 7300 rpm
